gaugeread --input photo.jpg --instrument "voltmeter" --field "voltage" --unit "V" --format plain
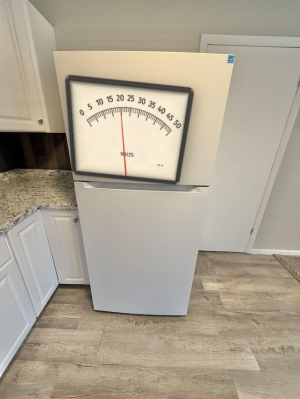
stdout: 20 V
